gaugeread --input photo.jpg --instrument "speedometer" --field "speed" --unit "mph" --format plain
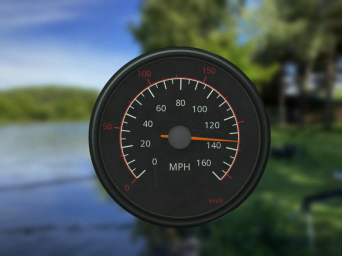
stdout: 135 mph
